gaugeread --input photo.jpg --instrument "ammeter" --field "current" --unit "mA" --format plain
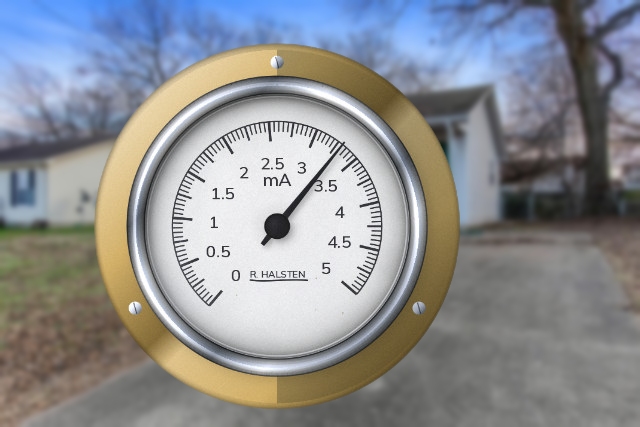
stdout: 3.3 mA
